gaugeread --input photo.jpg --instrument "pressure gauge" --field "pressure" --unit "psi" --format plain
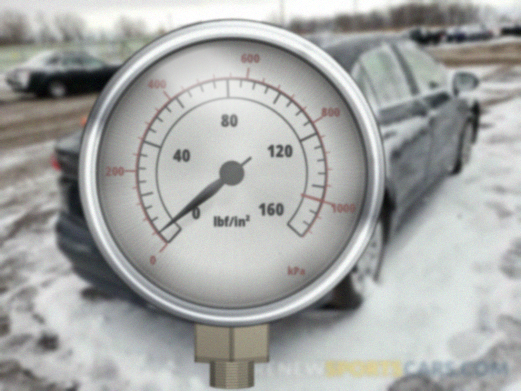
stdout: 5 psi
